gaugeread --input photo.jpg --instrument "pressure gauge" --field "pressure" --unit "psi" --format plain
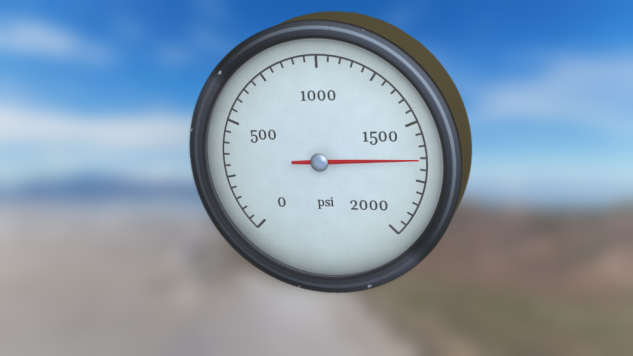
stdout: 1650 psi
